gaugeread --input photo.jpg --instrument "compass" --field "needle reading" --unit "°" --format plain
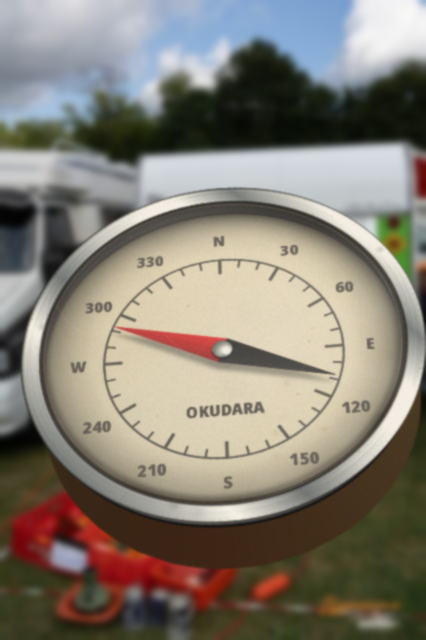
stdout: 290 °
